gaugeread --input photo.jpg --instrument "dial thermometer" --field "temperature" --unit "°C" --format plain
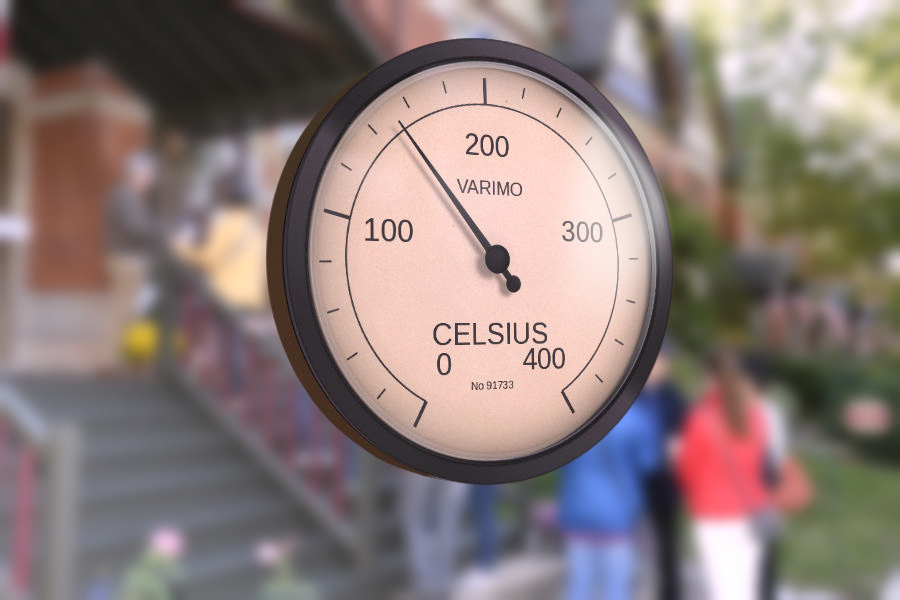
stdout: 150 °C
